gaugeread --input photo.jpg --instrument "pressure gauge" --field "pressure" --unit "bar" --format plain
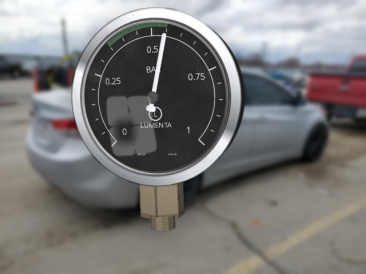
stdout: 0.55 bar
